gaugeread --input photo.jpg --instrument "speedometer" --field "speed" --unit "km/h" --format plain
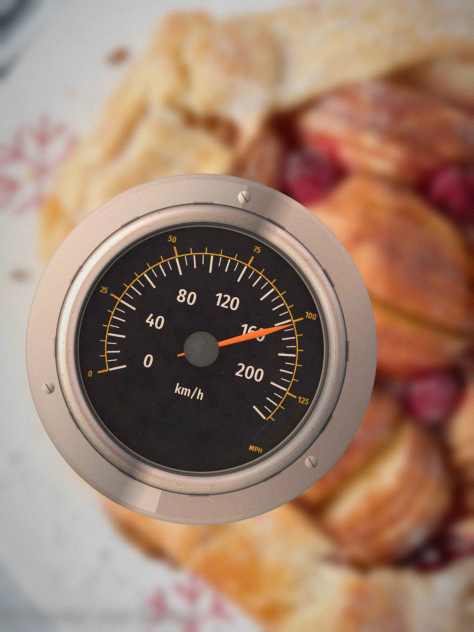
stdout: 162.5 km/h
